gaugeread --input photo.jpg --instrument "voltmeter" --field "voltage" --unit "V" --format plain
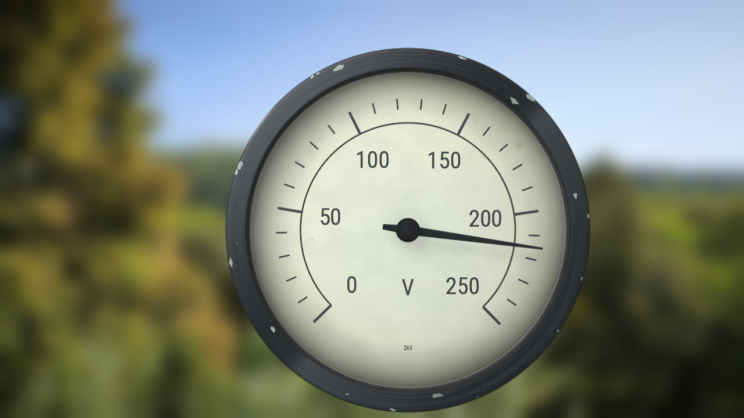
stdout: 215 V
